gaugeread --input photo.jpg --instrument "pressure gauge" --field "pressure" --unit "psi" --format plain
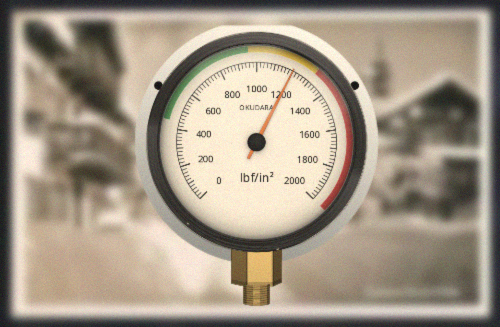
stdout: 1200 psi
